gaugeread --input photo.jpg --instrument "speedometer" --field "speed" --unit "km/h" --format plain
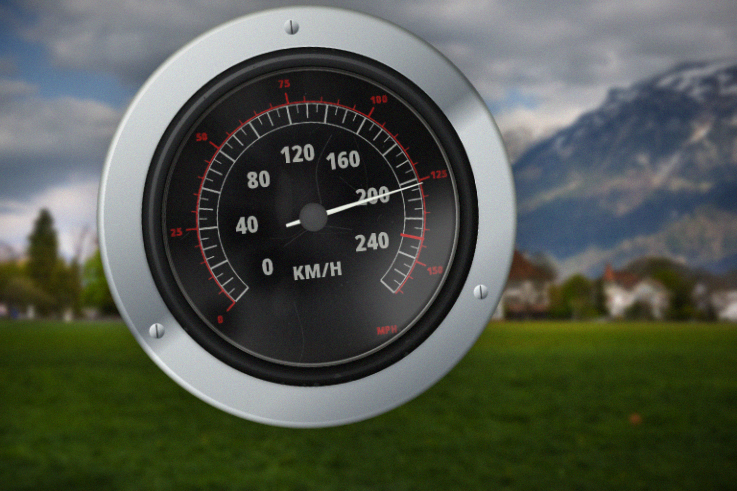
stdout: 202.5 km/h
